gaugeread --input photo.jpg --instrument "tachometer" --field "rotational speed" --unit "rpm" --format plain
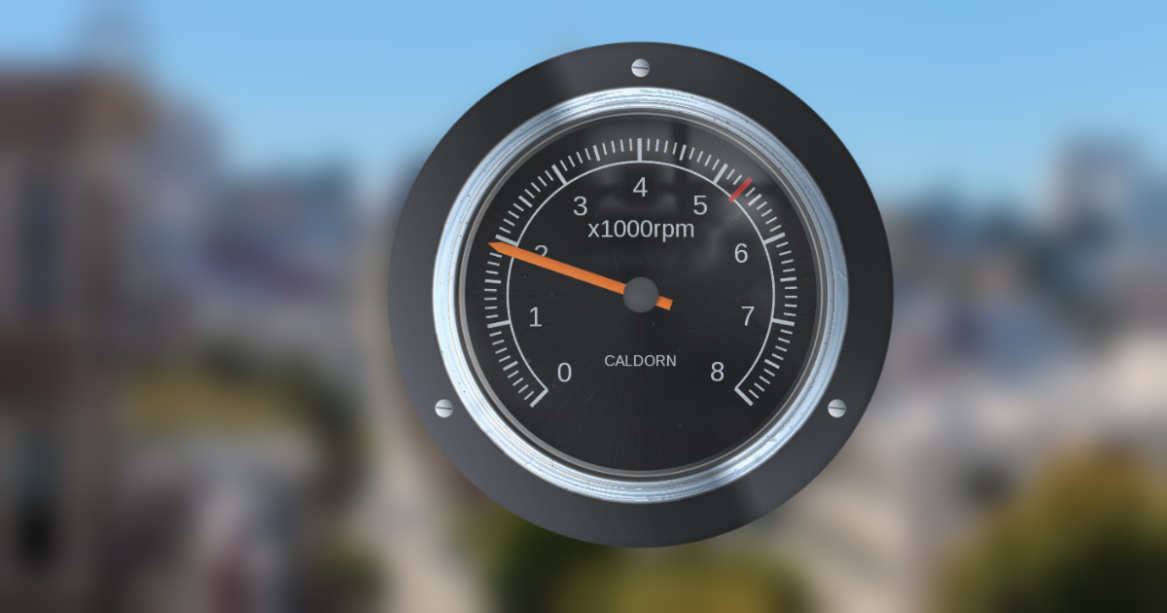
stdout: 1900 rpm
